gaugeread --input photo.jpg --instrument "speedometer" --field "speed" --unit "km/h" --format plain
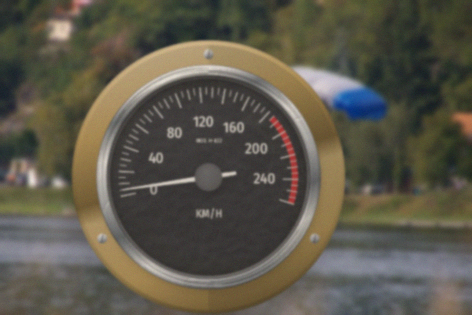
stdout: 5 km/h
